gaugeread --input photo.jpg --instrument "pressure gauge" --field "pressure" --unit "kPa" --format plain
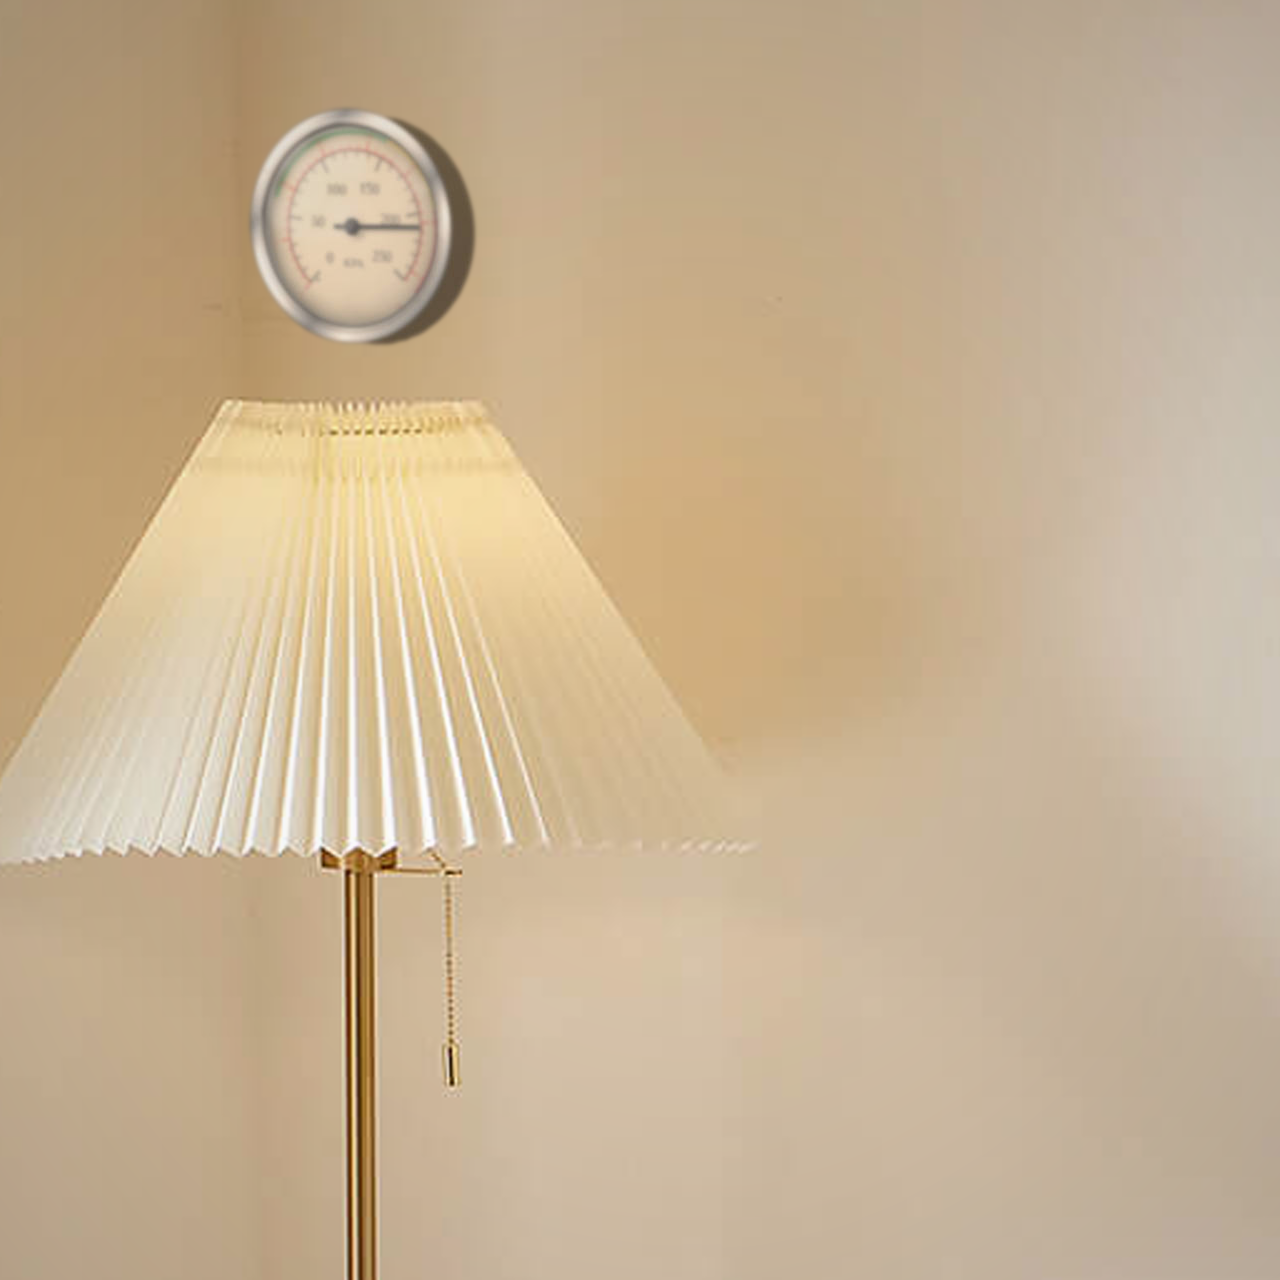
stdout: 210 kPa
